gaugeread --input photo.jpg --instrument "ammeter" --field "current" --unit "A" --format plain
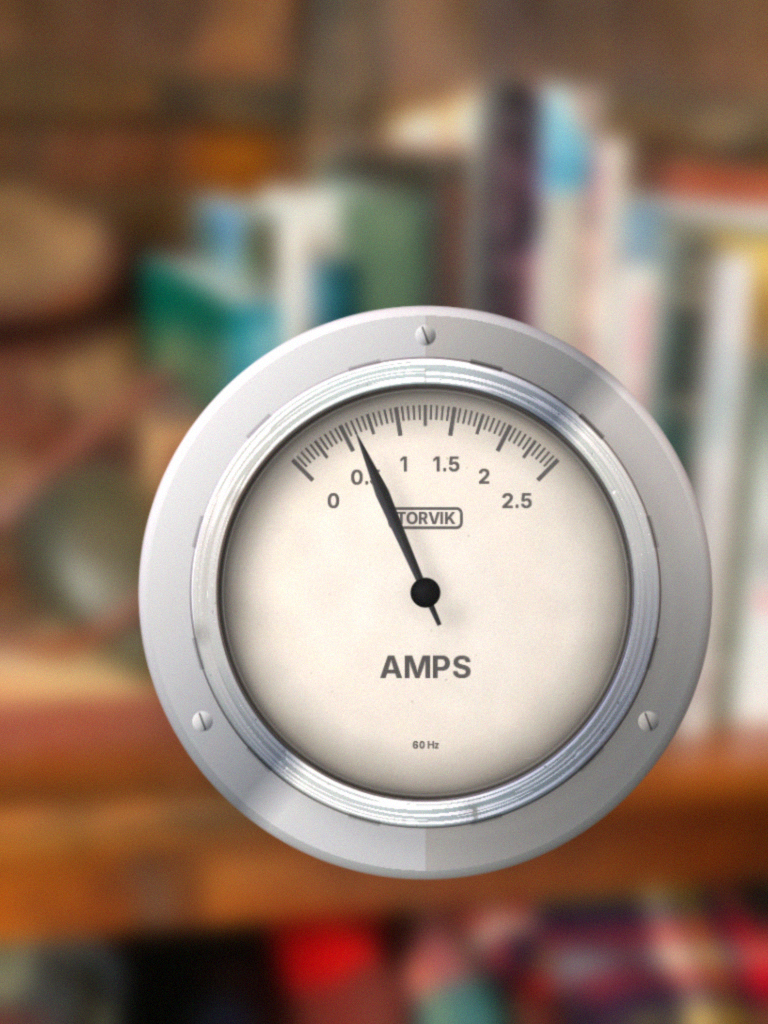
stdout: 0.6 A
